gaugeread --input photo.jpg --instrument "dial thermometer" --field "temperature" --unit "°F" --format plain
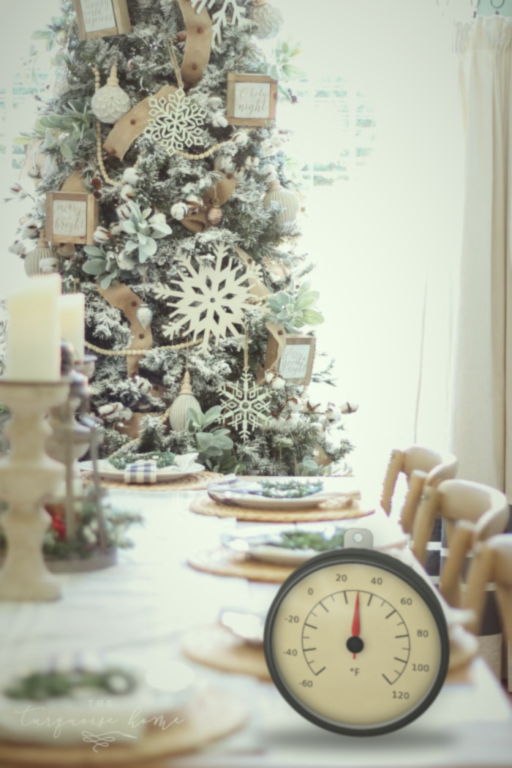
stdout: 30 °F
